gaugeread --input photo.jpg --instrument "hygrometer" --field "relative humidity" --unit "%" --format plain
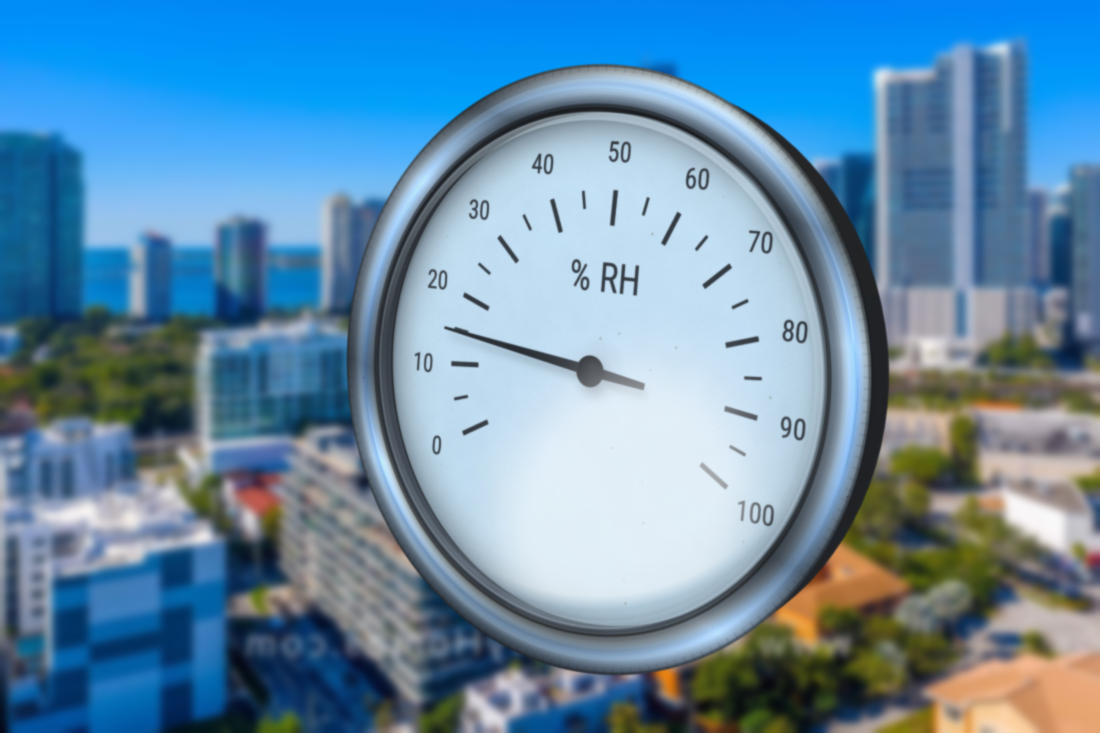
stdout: 15 %
